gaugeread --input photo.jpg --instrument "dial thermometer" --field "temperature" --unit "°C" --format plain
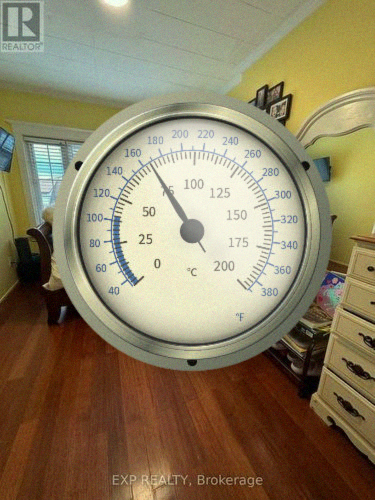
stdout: 75 °C
